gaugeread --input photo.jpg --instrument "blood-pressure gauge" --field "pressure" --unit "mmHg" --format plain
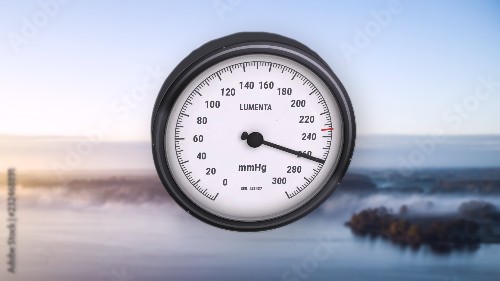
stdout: 260 mmHg
